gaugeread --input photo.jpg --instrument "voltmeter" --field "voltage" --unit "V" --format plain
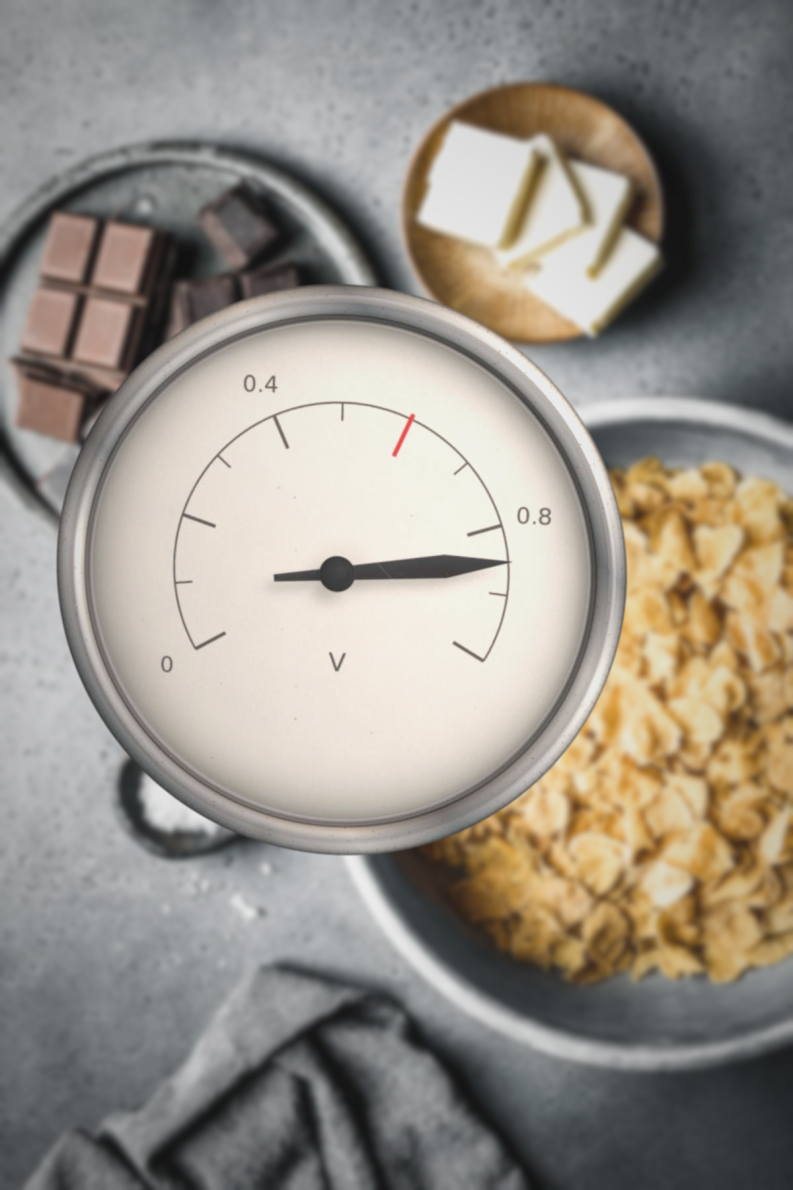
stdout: 0.85 V
